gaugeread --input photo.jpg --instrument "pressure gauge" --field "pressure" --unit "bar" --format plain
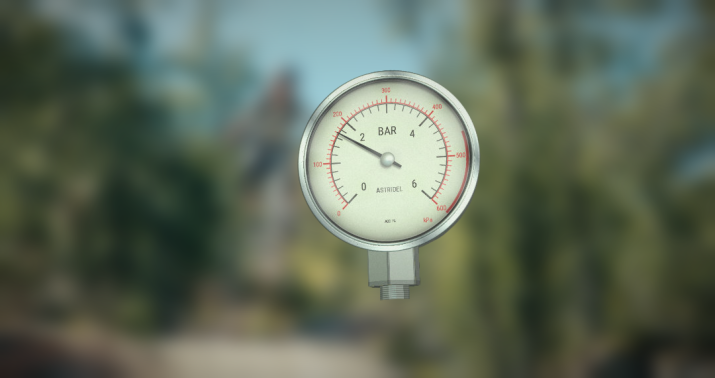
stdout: 1.7 bar
